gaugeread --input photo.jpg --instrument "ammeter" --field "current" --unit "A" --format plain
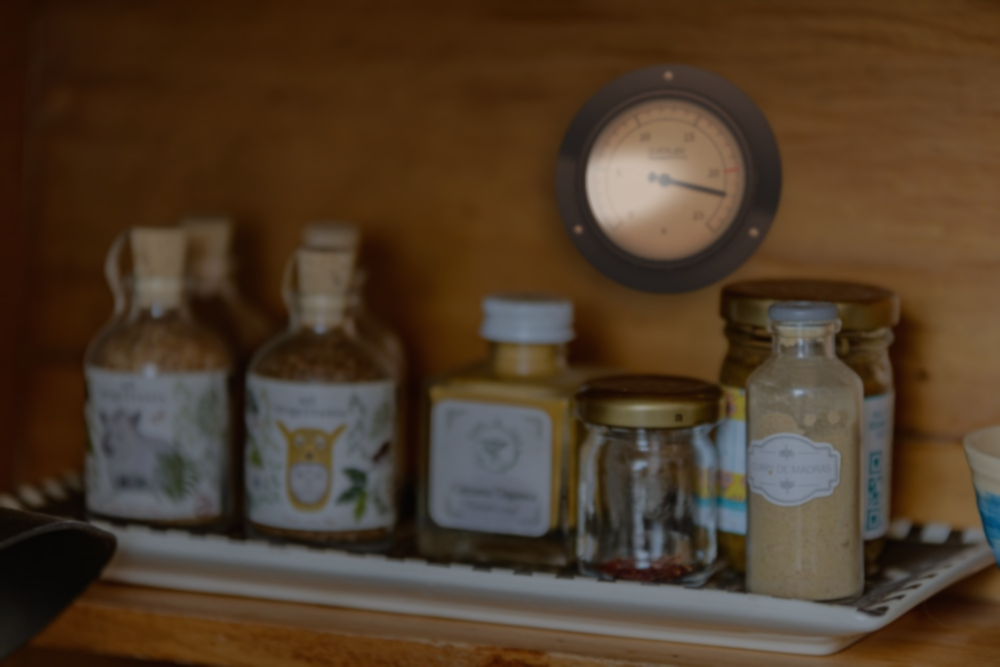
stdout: 22 A
